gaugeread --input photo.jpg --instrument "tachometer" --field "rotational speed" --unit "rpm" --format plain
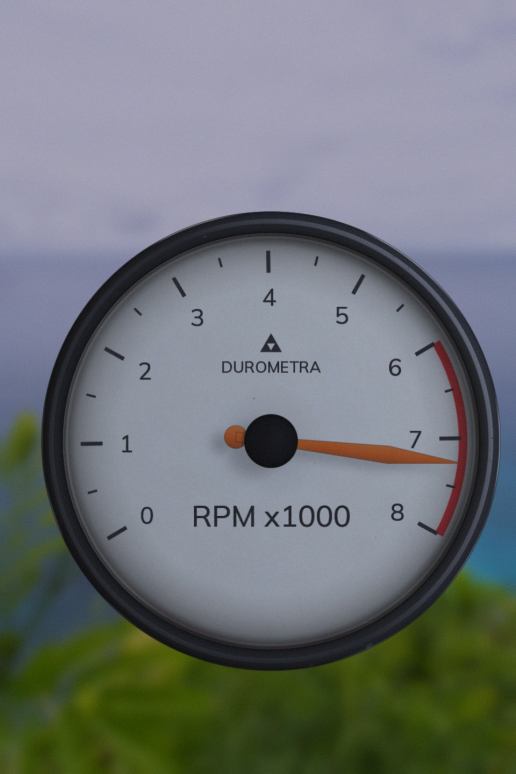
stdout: 7250 rpm
